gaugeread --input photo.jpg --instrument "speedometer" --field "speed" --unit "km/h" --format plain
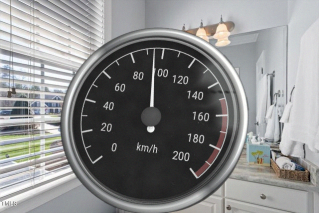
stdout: 95 km/h
